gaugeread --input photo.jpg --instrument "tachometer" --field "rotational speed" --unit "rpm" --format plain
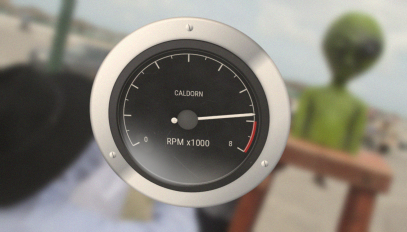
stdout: 6750 rpm
